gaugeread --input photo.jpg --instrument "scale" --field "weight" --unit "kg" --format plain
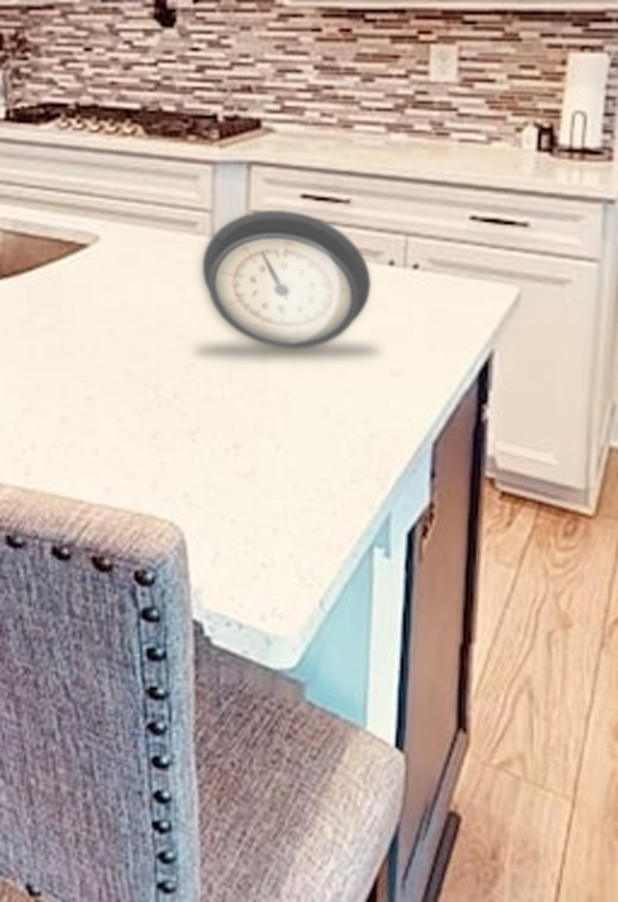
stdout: 9.5 kg
